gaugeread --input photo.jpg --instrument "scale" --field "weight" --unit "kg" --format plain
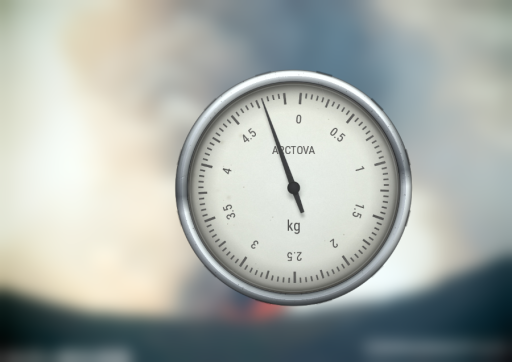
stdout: 4.8 kg
